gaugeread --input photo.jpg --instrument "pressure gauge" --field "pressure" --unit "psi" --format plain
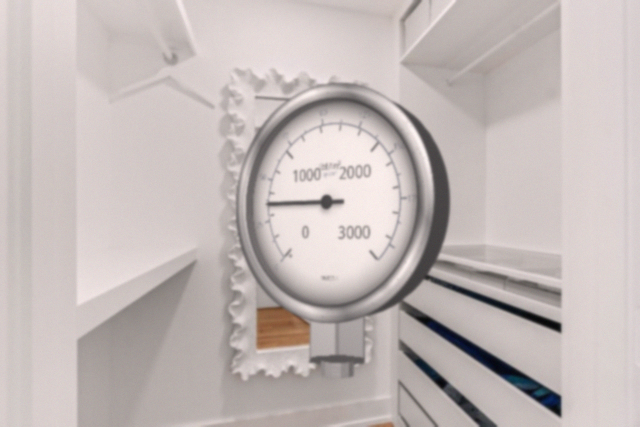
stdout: 500 psi
